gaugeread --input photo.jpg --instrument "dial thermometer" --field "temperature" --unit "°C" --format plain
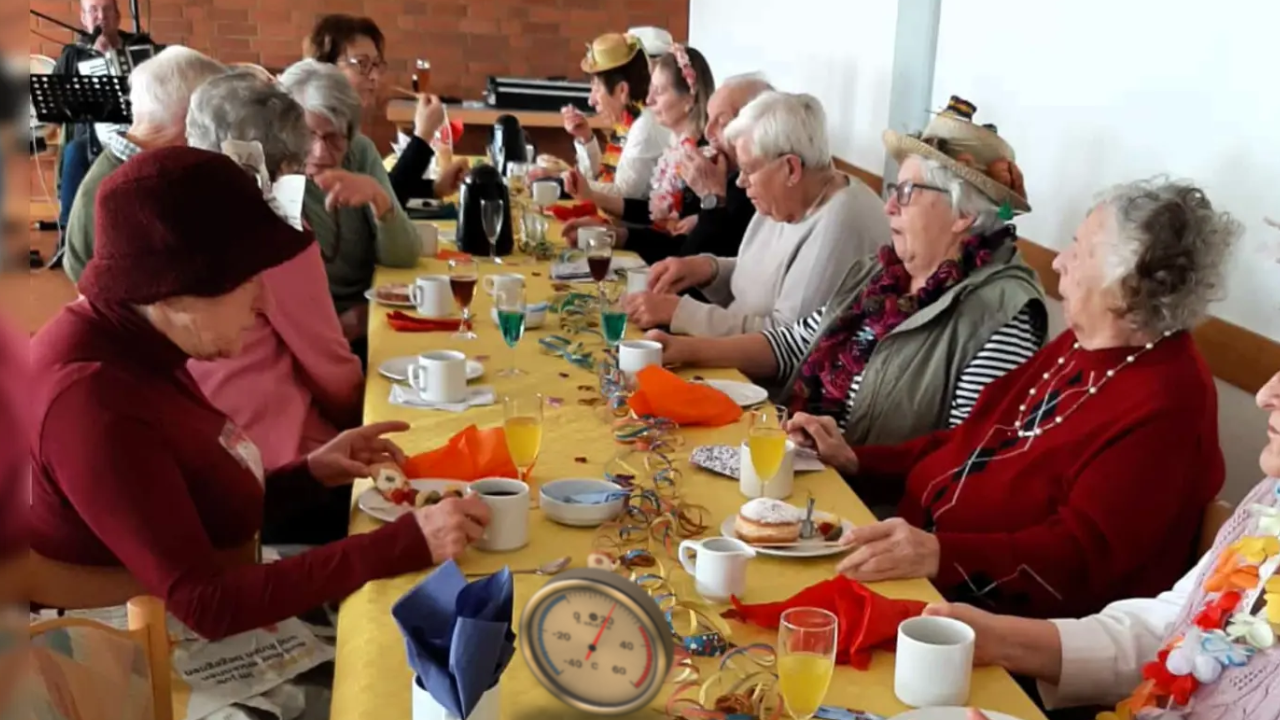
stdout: 20 °C
